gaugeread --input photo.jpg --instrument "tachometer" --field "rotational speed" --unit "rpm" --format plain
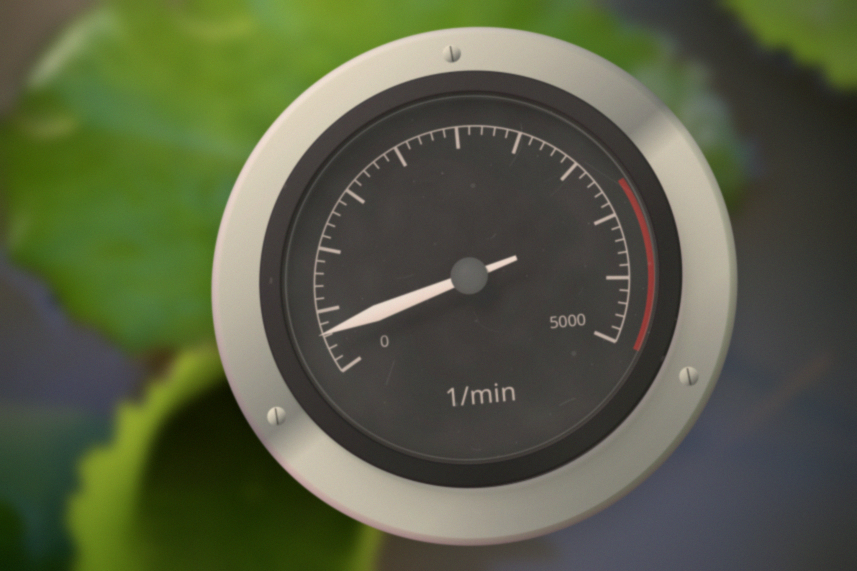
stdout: 300 rpm
